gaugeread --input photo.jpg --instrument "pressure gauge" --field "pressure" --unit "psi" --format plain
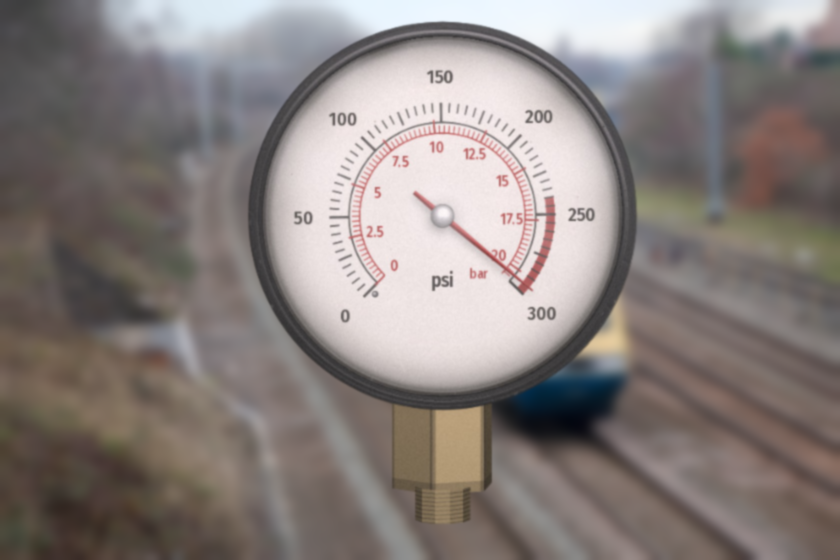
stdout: 295 psi
